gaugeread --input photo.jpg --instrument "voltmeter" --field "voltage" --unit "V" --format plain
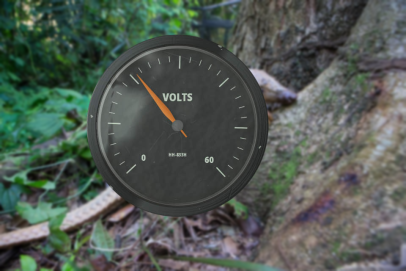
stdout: 21 V
